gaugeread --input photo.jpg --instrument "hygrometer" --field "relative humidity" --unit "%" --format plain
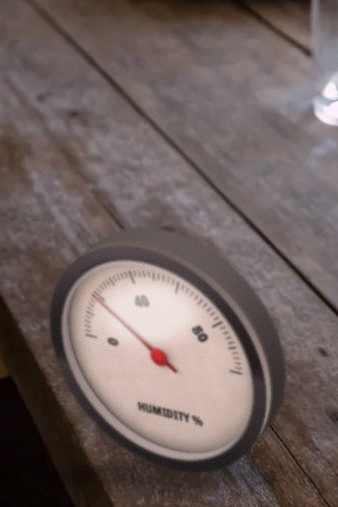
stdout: 20 %
